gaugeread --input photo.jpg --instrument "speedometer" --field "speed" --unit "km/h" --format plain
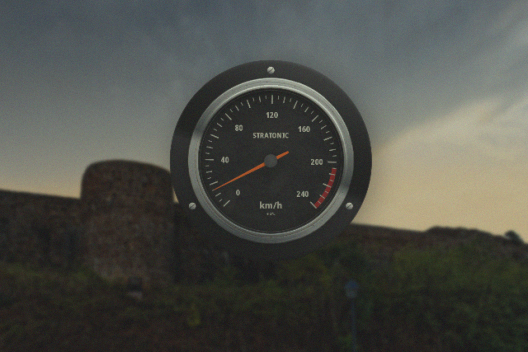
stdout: 15 km/h
